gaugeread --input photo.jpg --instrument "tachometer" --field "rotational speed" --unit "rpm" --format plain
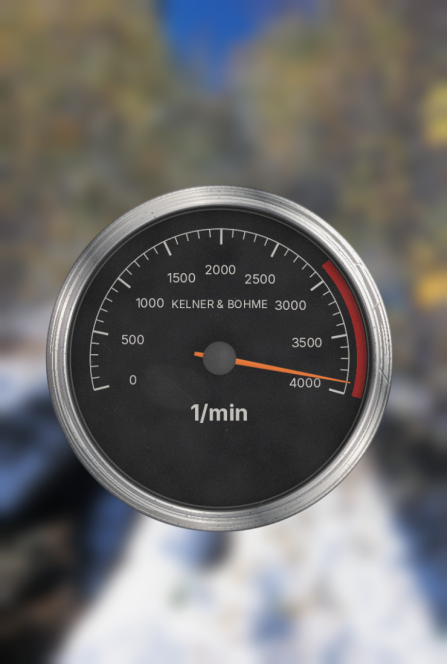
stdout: 3900 rpm
